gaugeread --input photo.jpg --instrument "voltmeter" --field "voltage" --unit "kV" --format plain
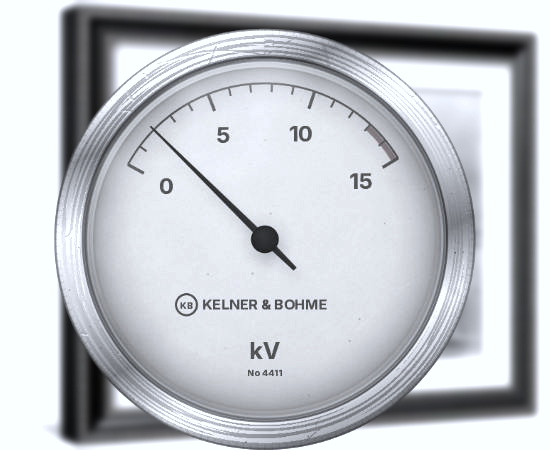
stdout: 2 kV
